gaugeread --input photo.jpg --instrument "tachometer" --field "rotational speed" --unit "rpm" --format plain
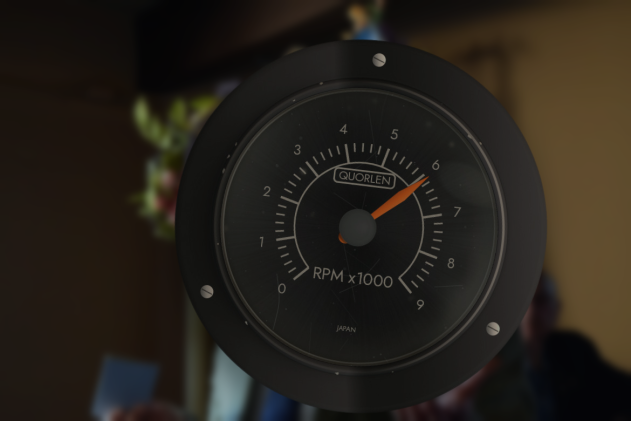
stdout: 6100 rpm
